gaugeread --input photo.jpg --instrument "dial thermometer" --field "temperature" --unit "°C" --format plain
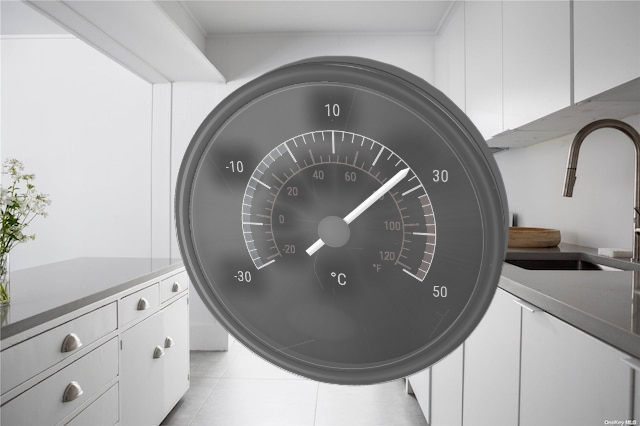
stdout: 26 °C
